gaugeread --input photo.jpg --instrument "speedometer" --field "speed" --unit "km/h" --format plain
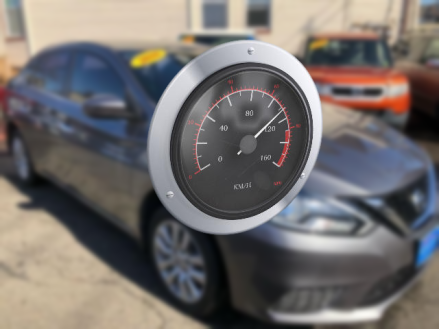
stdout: 110 km/h
